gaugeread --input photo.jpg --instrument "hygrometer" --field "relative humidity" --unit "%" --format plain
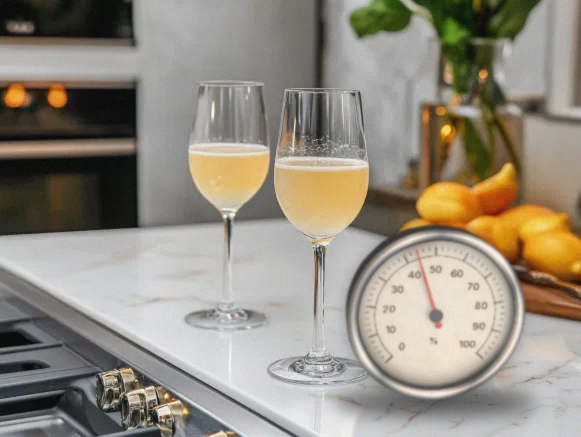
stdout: 44 %
